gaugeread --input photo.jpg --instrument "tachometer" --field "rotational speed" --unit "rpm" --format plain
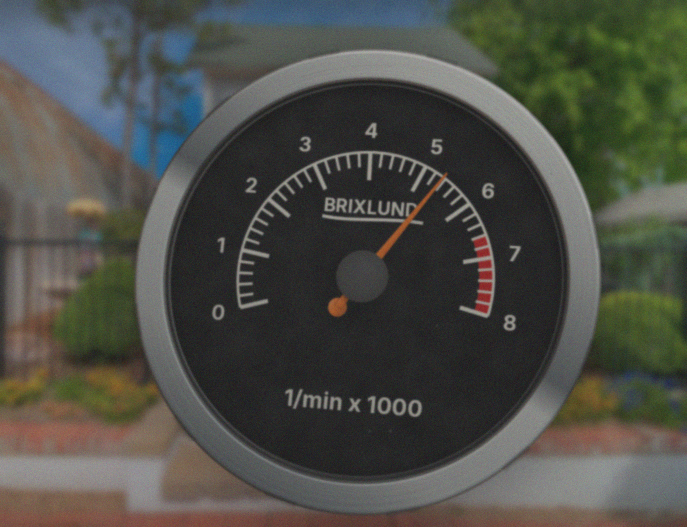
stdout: 5400 rpm
